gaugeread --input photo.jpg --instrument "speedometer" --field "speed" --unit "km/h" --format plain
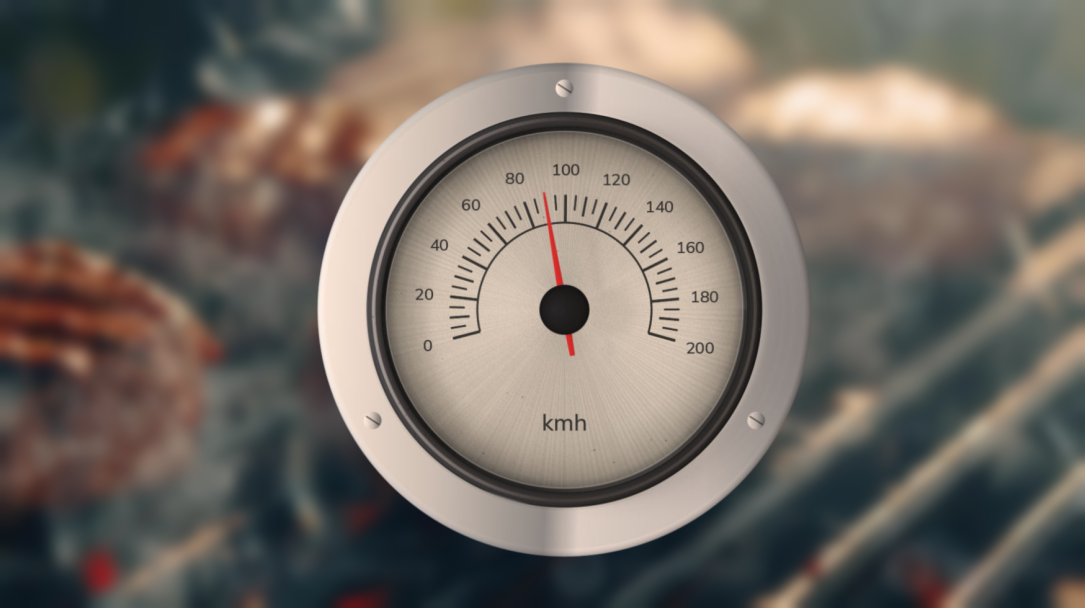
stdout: 90 km/h
